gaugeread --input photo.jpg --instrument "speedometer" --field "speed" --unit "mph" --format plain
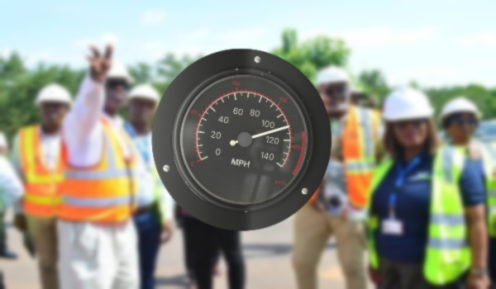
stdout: 110 mph
